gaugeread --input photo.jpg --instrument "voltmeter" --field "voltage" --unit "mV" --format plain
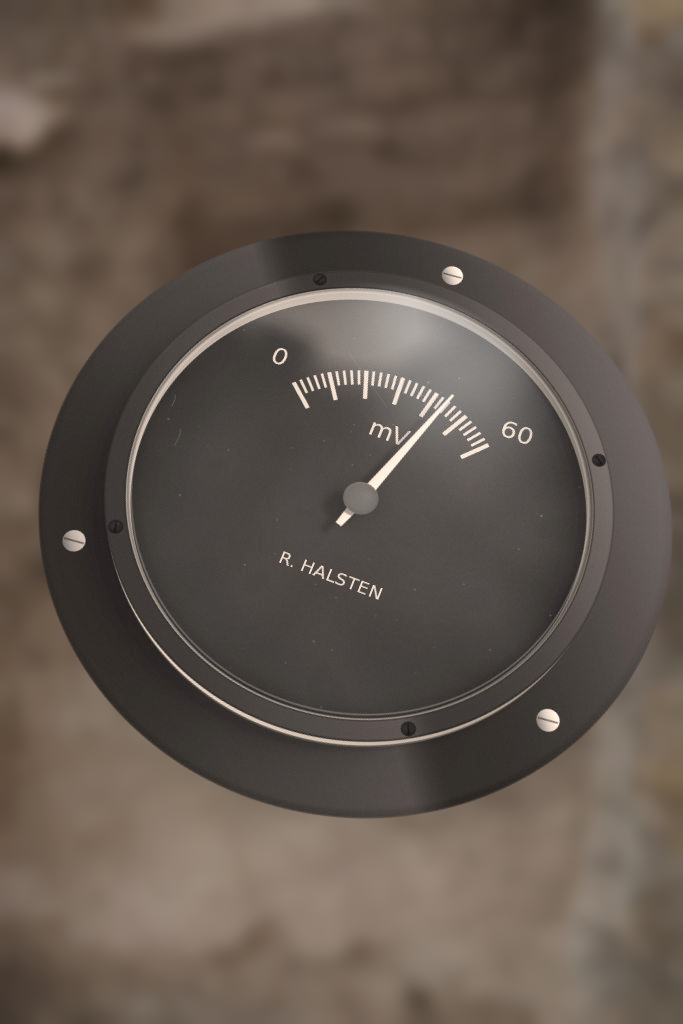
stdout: 44 mV
